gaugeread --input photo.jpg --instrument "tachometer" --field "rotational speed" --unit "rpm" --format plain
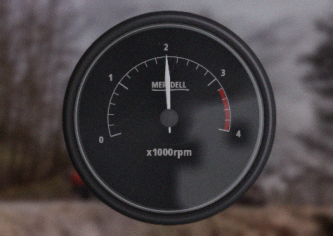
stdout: 2000 rpm
